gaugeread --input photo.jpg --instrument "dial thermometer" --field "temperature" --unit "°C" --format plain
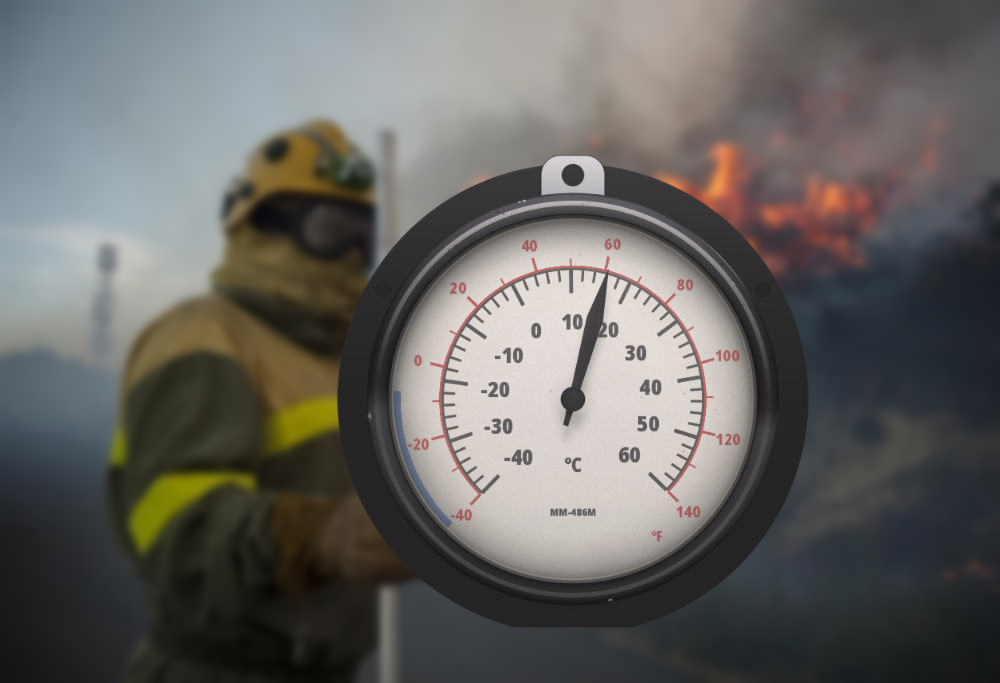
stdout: 16 °C
